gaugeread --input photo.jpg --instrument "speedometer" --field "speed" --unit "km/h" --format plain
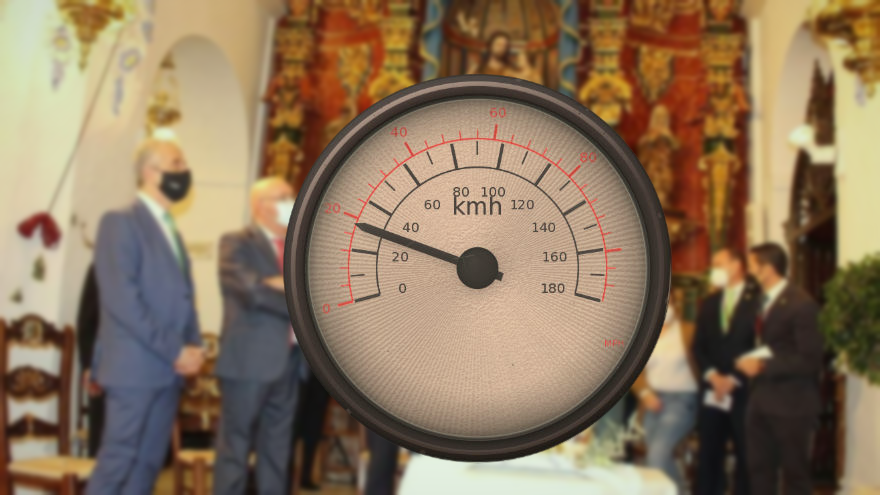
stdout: 30 km/h
